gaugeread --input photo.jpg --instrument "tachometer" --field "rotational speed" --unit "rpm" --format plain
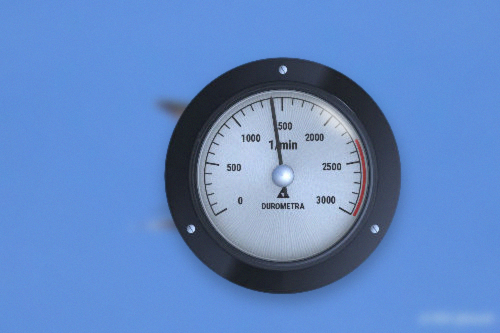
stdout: 1400 rpm
